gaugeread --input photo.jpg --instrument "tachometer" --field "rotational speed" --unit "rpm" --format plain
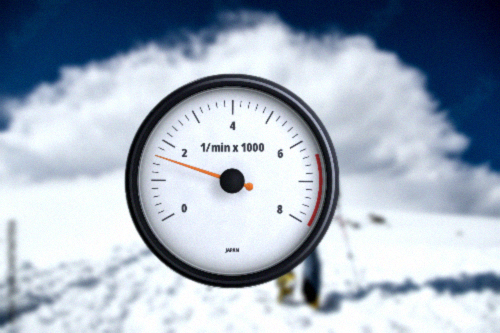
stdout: 1600 rpm
